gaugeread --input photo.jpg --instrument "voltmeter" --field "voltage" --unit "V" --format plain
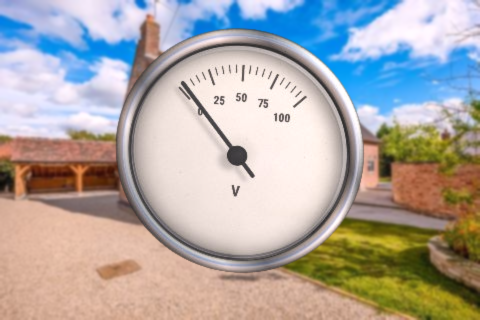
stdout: 5 V
